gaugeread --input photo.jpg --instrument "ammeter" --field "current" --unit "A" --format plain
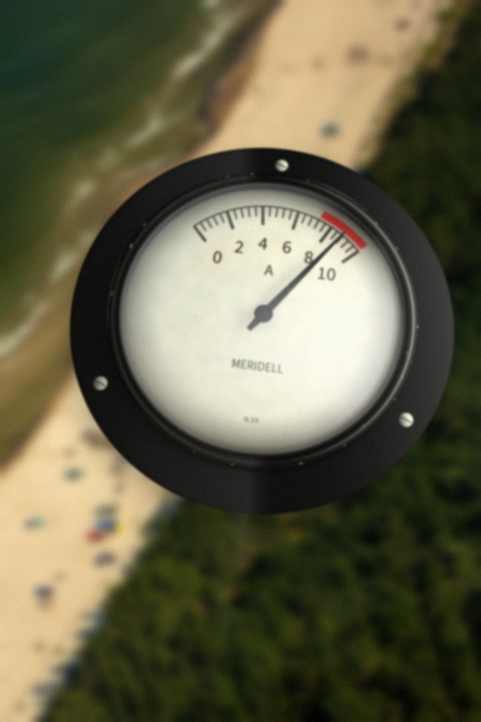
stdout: 8.8 A
